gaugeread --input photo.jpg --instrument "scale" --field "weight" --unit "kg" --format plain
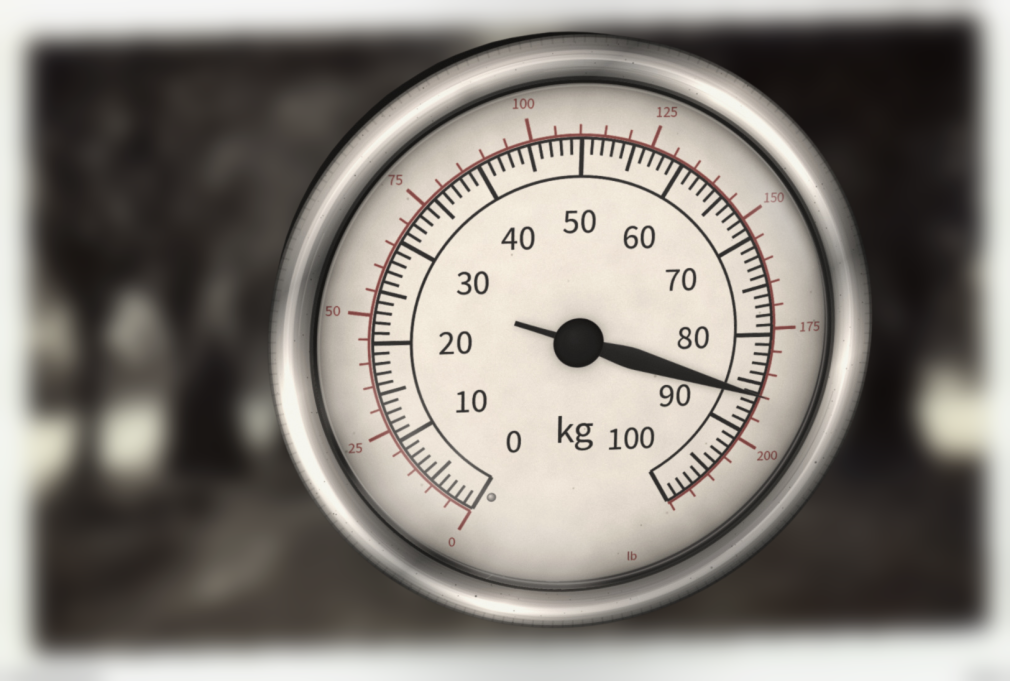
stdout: 86 kg
